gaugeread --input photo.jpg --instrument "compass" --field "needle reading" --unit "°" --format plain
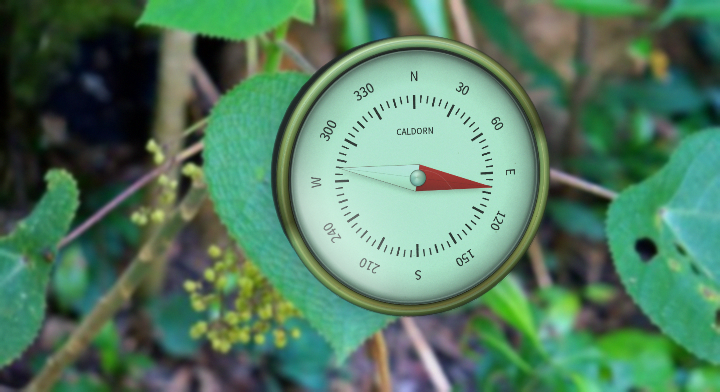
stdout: 100 °
